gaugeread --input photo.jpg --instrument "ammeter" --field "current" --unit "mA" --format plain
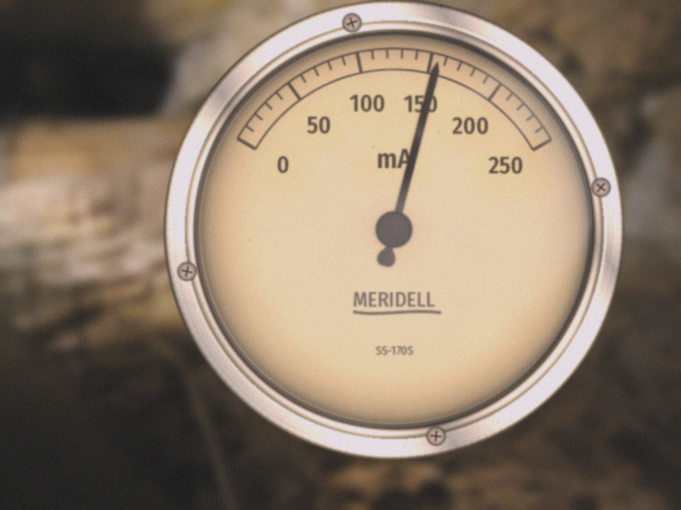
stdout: 155 mA
